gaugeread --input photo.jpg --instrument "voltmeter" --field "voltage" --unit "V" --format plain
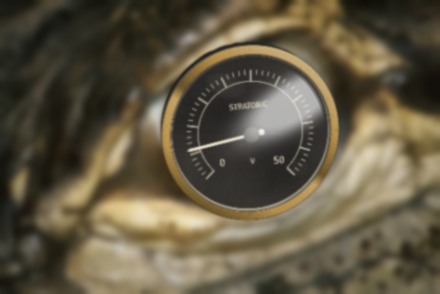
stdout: 6 V
